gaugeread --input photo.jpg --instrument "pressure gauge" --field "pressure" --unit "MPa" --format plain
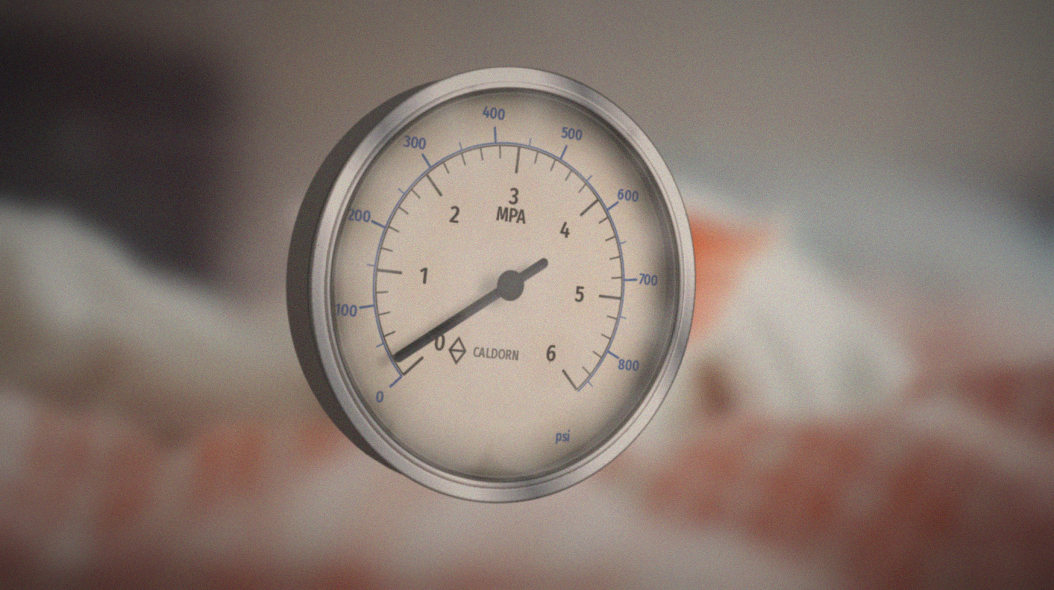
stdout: 0.2 MPa
